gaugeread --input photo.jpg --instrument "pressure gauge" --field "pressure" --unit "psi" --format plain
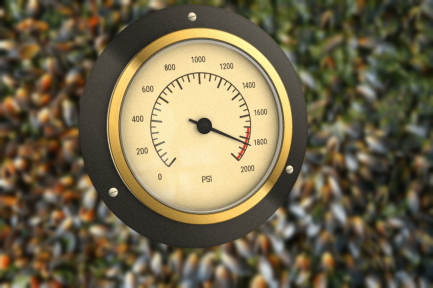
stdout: 1850 psi
